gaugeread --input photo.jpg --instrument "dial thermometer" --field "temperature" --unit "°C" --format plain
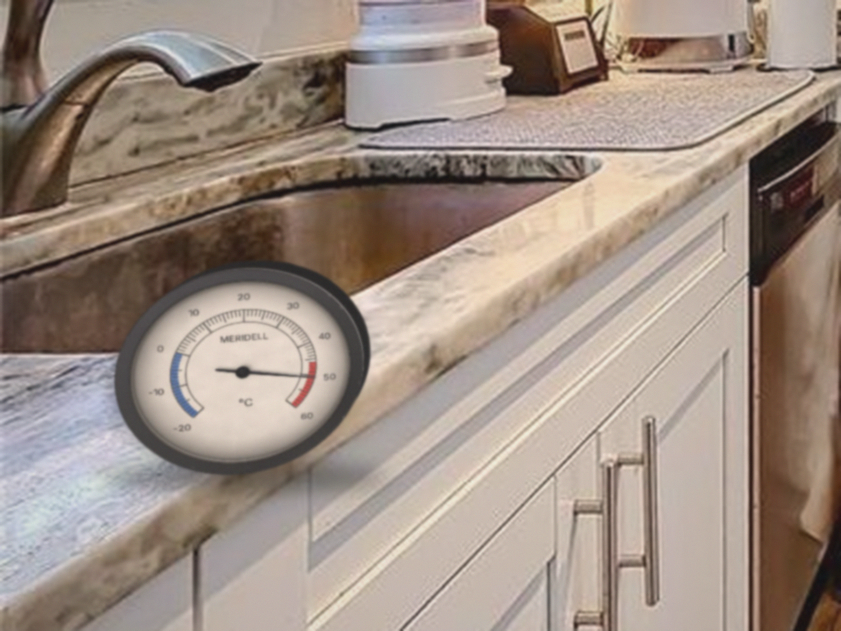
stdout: 50 °C
